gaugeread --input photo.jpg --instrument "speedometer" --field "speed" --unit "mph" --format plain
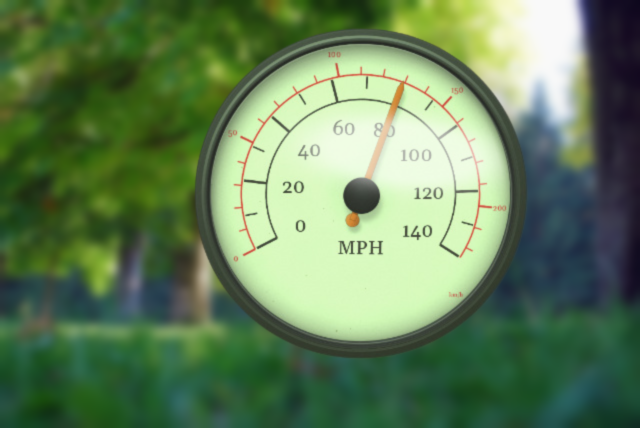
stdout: 80 mph
